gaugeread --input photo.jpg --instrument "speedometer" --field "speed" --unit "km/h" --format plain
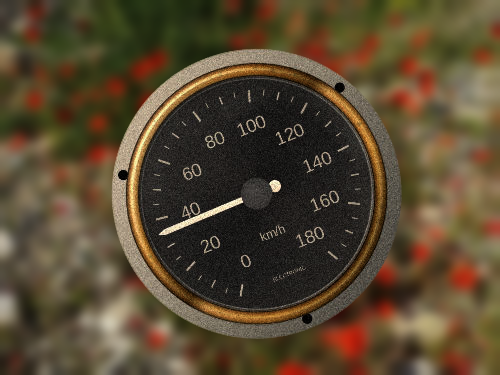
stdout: 35 km/h
